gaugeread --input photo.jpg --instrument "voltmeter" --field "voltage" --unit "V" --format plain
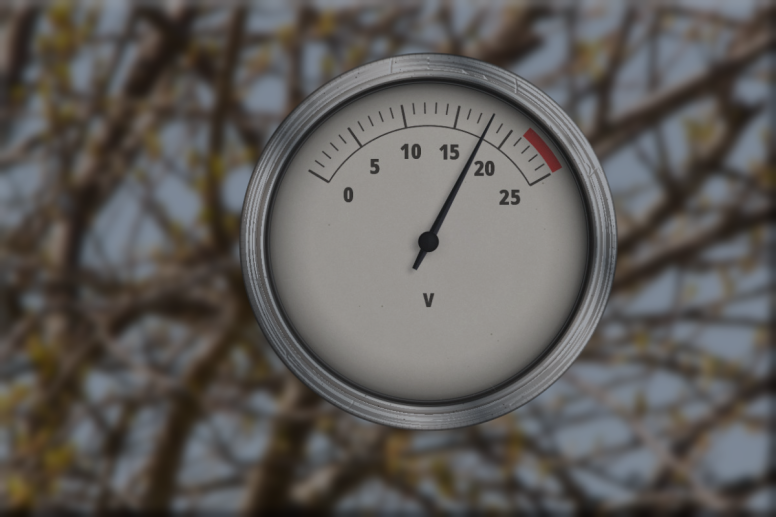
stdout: 18 V
